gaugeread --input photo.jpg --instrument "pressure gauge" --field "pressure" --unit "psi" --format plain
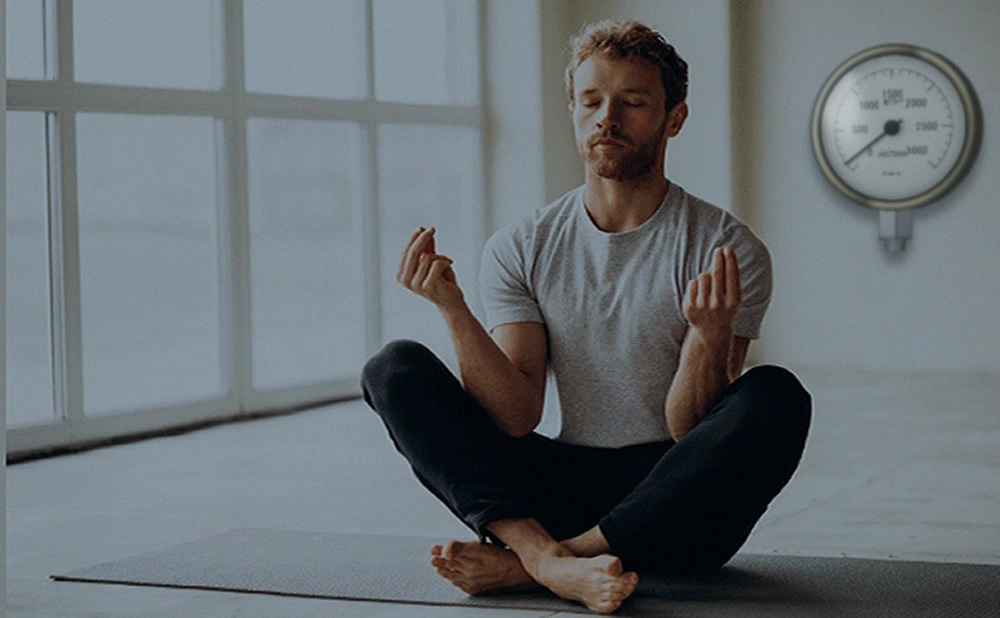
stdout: 100 psi
